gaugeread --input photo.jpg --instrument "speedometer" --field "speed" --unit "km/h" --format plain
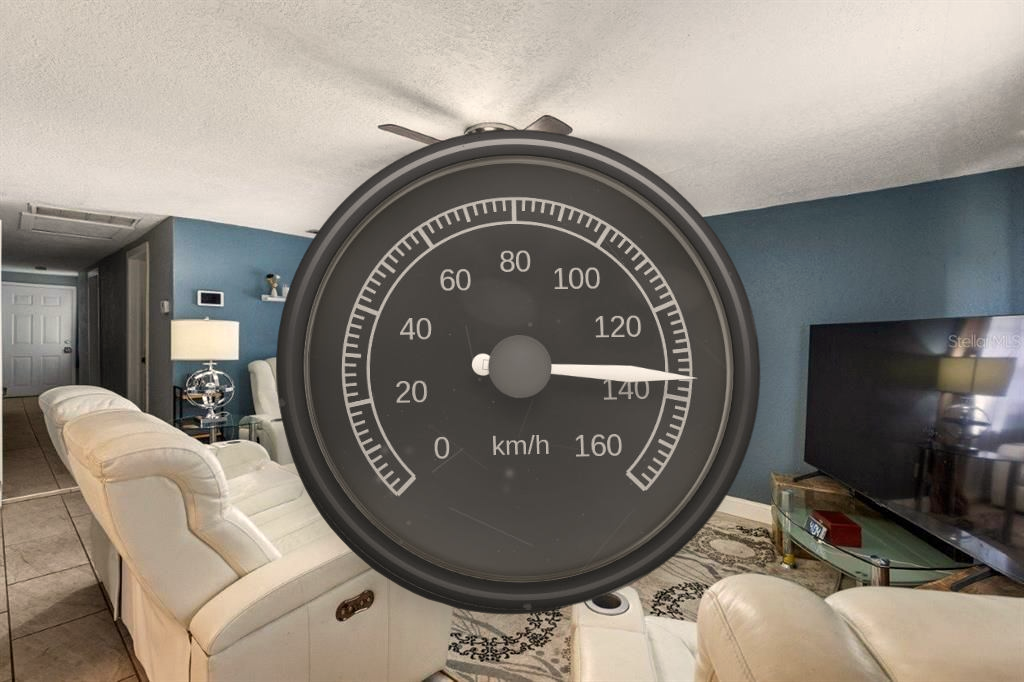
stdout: 136 km/h
